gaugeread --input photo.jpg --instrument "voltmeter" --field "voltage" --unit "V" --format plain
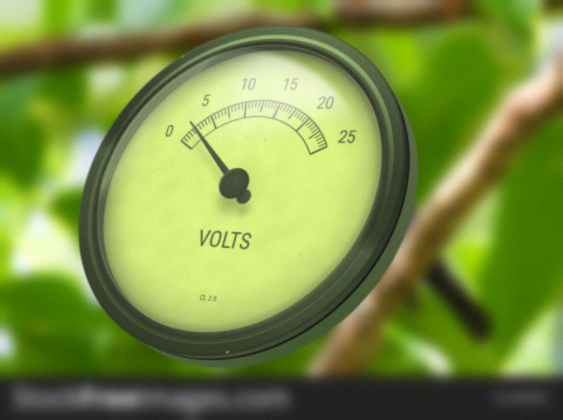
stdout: 2.5 V
